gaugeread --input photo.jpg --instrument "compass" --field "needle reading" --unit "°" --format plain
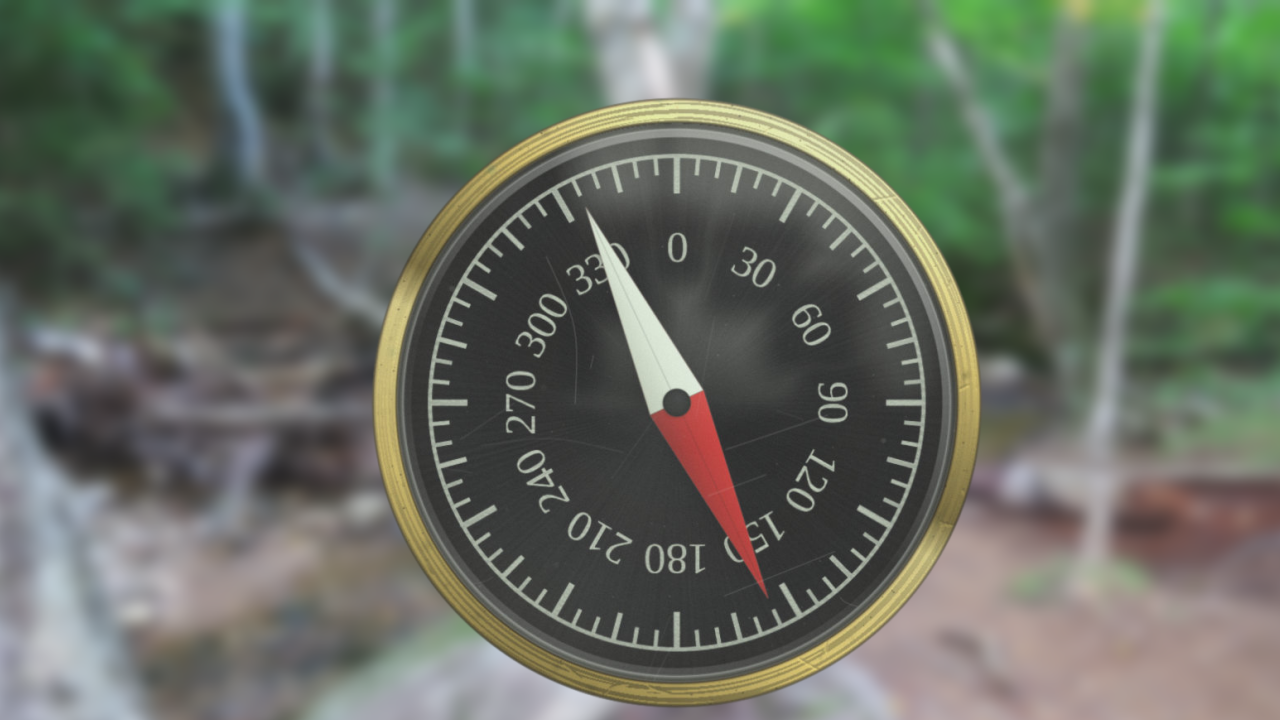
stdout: 155 °
